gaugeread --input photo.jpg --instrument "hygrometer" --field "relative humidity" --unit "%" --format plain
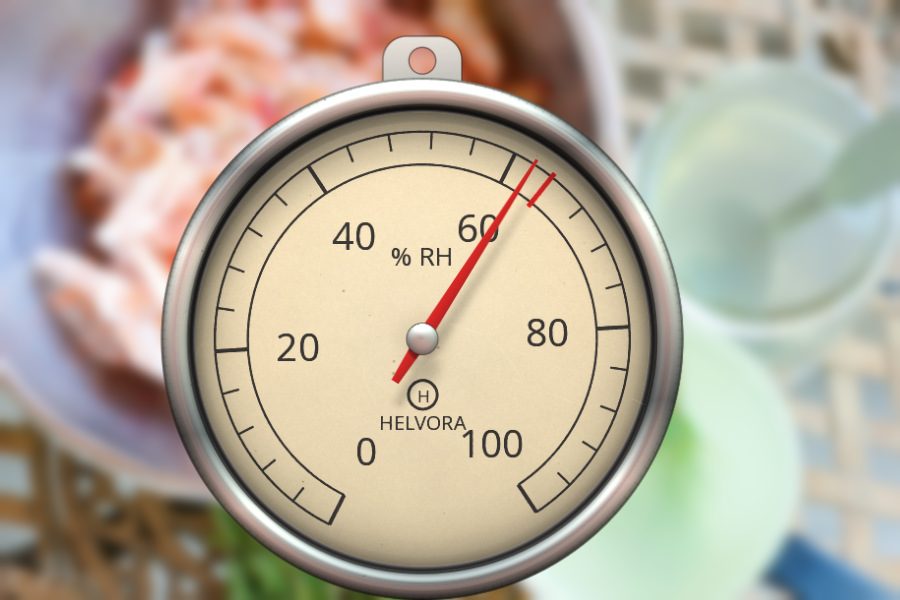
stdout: 62 %
